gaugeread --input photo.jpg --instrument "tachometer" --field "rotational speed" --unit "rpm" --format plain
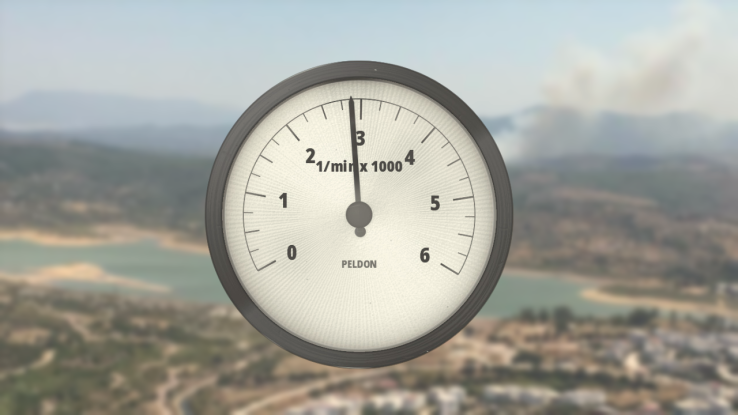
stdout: 2875 rpm
